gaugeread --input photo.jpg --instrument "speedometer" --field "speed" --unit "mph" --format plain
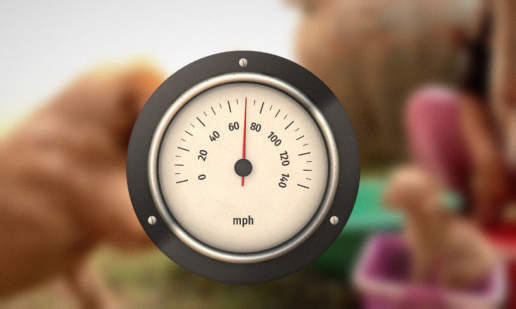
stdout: 70 mph
